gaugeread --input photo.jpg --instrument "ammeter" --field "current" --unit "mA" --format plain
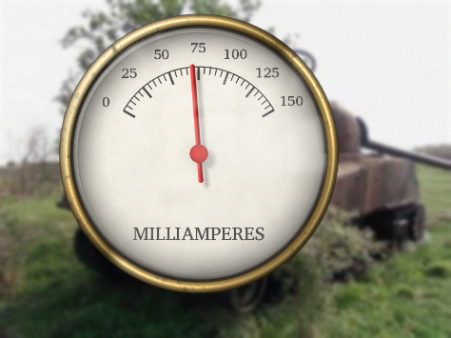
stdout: 70 mA
